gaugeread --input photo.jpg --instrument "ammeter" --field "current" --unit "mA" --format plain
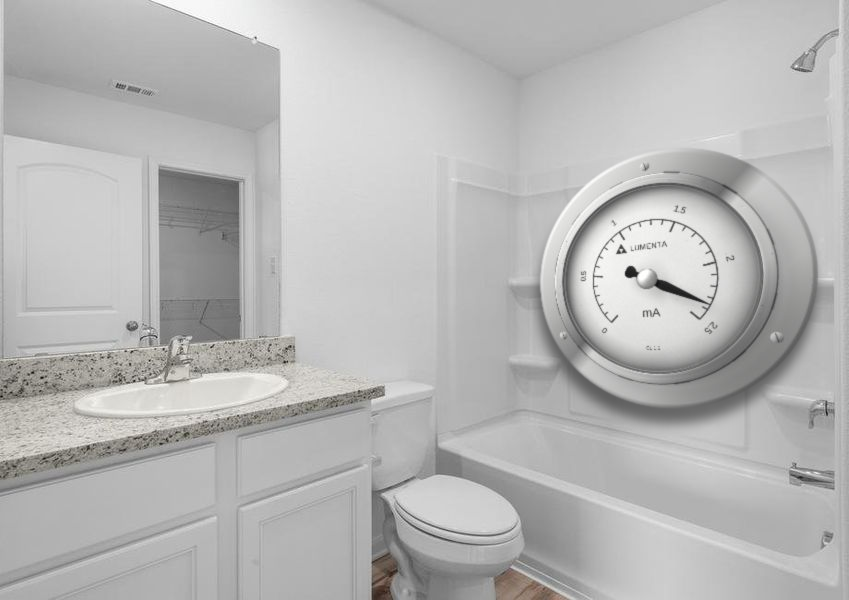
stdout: 2.35 mA
